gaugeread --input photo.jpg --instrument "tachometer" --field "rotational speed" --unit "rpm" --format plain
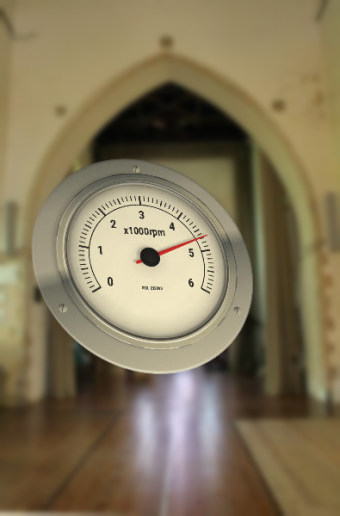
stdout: 4700 rpm
